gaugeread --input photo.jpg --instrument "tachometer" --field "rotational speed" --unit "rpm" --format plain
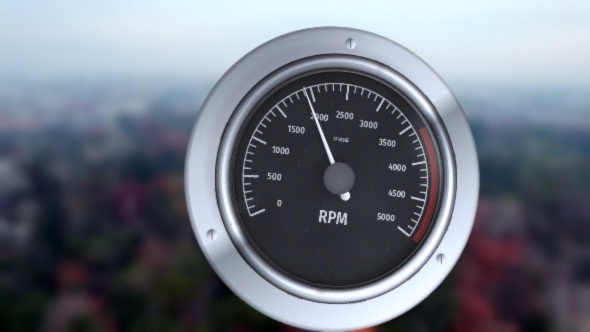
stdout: 1900 rpm
